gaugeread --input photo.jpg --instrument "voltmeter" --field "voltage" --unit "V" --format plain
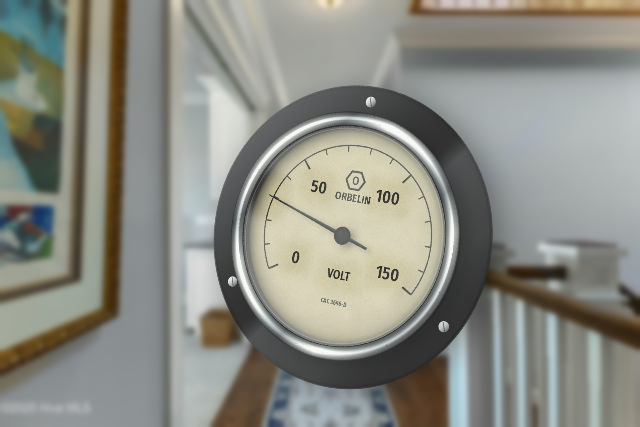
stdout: 30 V
